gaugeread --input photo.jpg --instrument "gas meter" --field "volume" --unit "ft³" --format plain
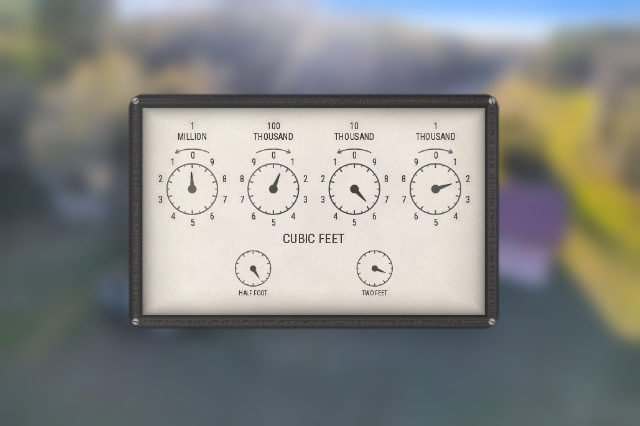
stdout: 6200 ft³
